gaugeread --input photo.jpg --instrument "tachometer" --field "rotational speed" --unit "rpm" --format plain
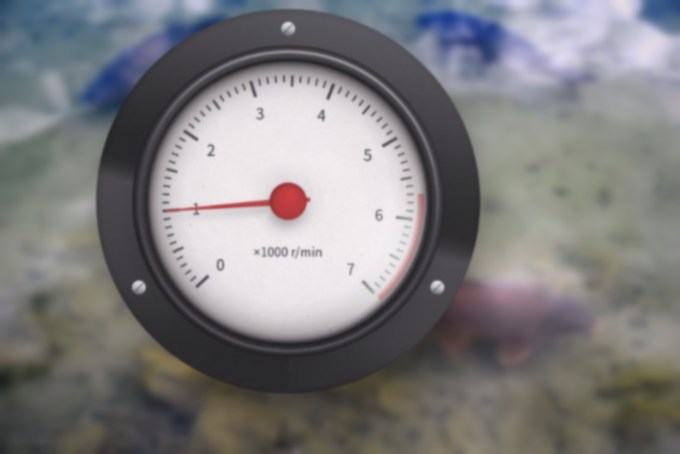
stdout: 1000 rpm
